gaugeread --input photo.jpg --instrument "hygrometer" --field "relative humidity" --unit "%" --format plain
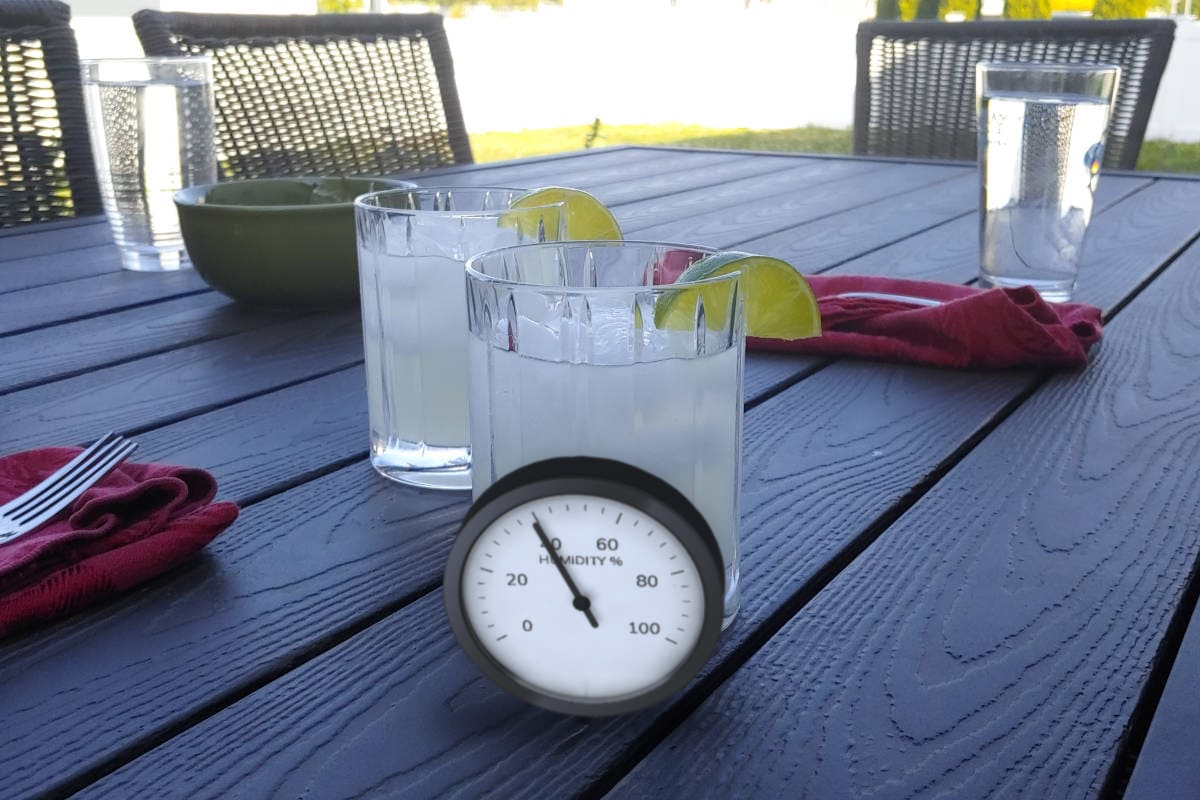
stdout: 40 %
